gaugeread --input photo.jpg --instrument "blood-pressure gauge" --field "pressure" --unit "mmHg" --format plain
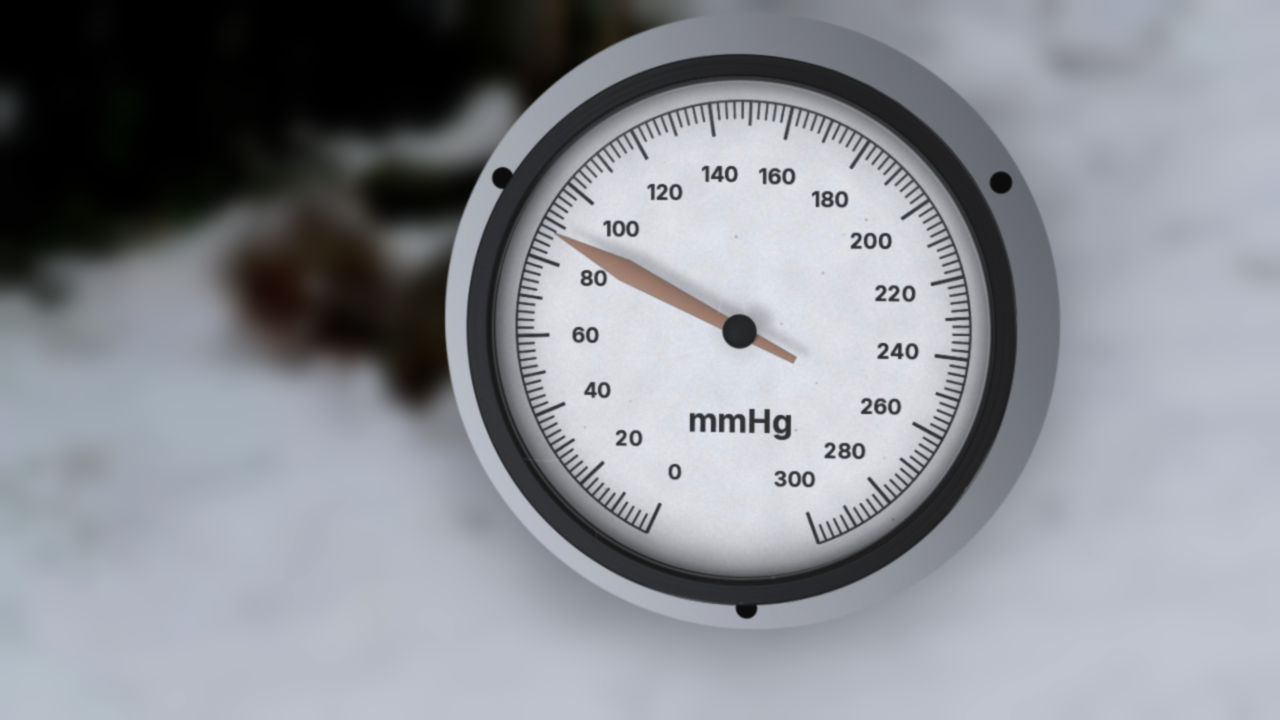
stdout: 88 mmHg
